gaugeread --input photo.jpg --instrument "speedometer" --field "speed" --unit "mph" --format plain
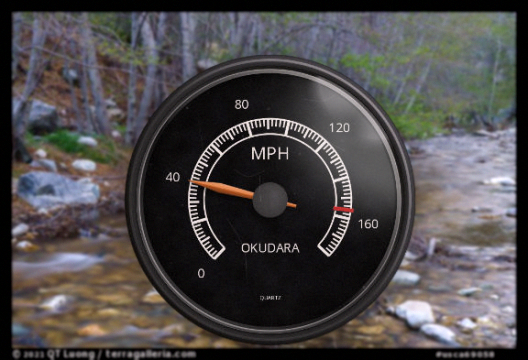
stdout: 40 mph
